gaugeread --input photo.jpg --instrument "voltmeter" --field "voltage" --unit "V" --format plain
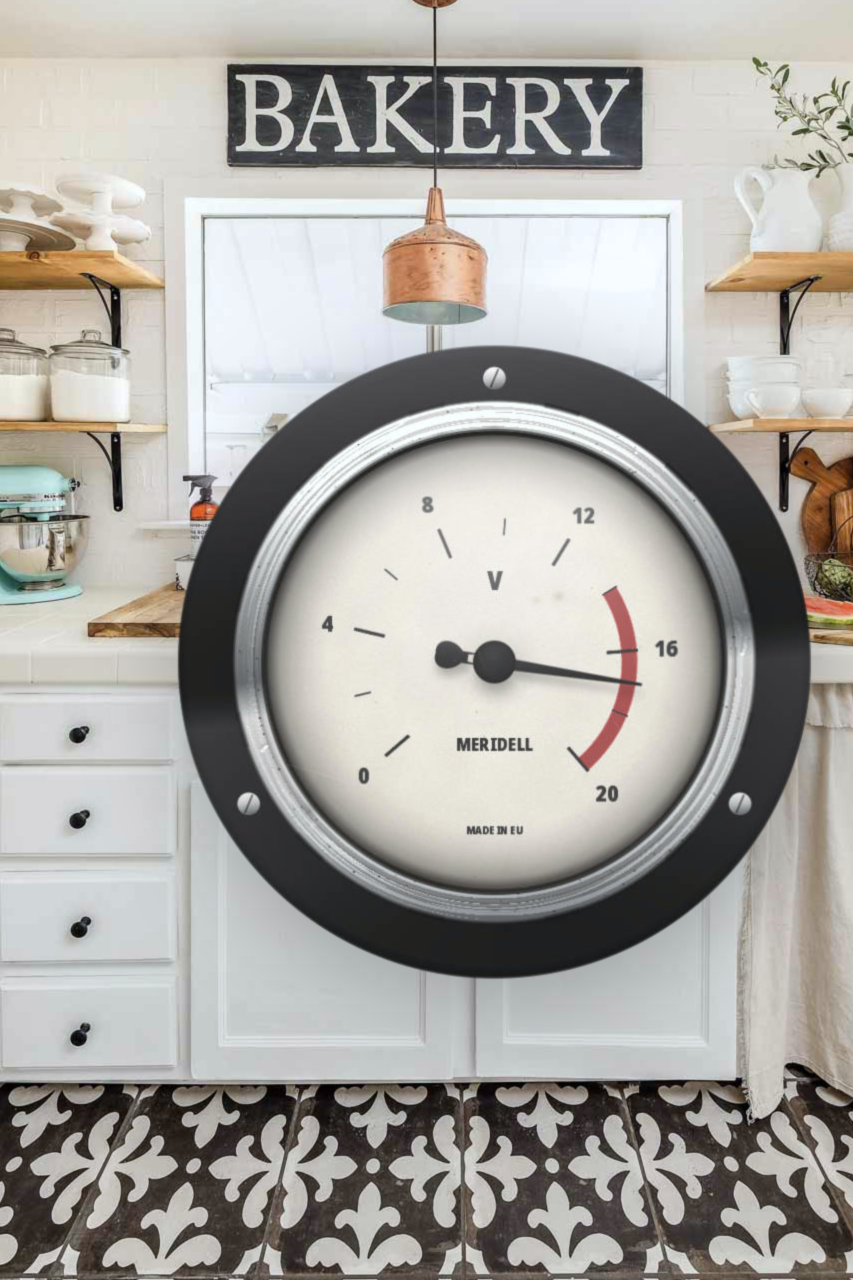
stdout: 17 V
